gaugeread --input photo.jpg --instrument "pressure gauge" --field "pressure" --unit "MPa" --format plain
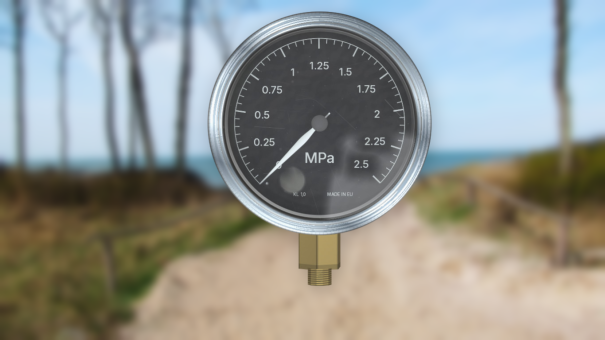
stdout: 0 MPa
